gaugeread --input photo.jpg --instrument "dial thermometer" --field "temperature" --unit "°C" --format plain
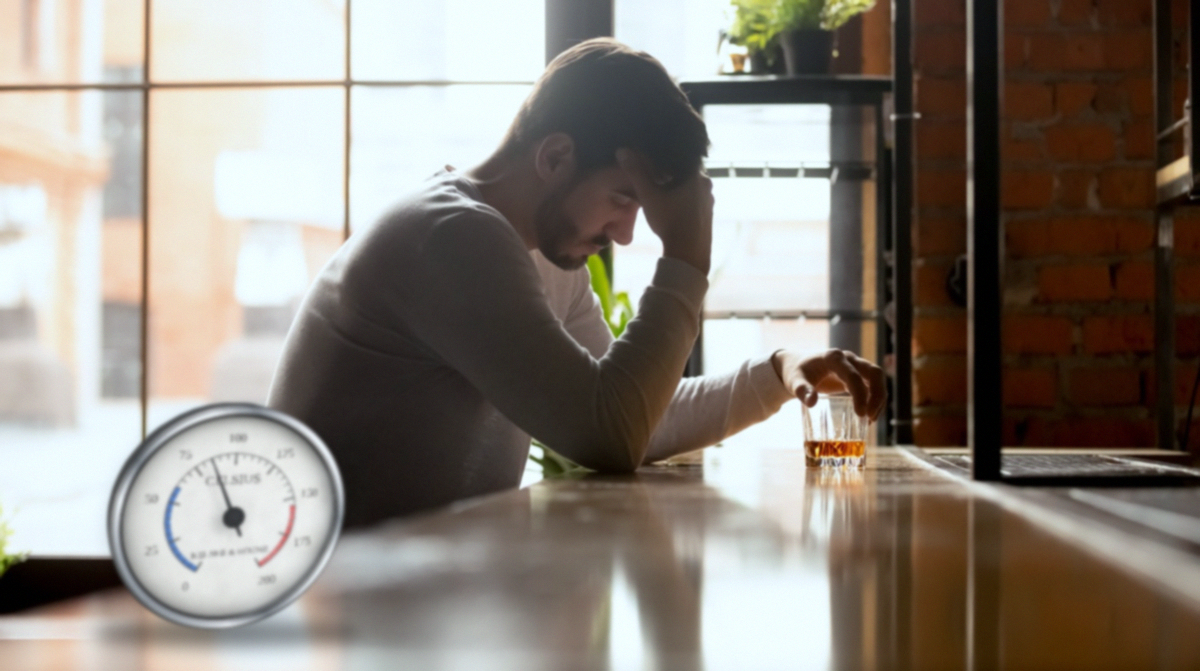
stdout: 85 °C
